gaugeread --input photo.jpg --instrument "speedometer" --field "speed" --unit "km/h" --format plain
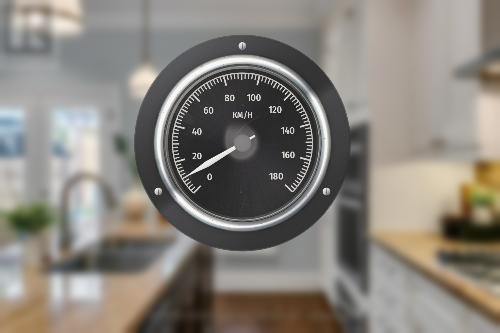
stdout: 10 km/h
